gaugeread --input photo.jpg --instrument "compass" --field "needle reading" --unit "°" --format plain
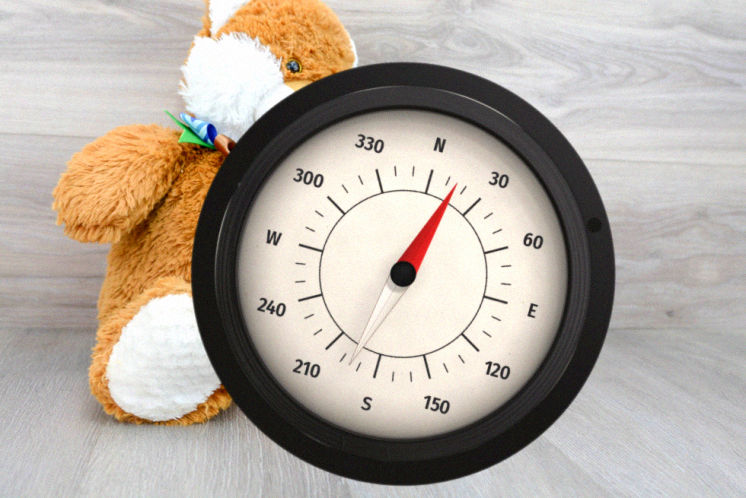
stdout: 15 °
